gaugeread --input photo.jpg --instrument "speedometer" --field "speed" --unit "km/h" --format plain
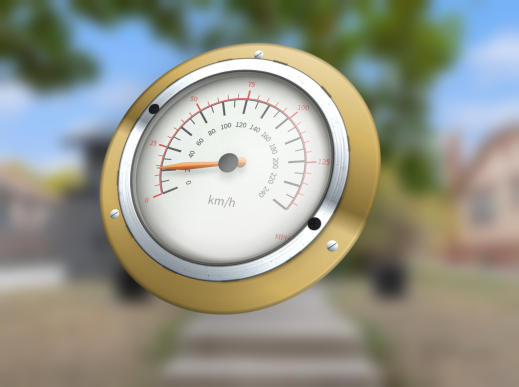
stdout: 20 km/h
